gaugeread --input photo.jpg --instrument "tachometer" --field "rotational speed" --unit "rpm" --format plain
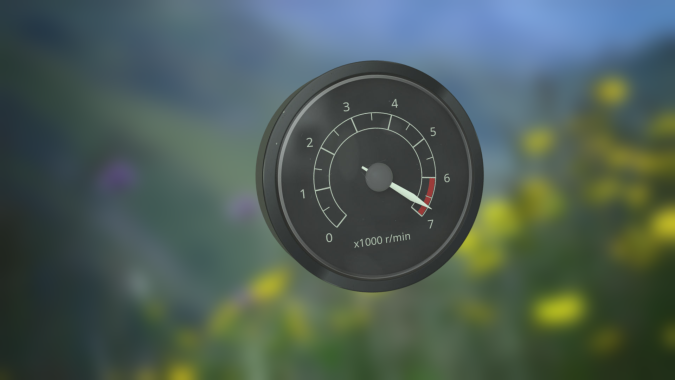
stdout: 6750 rpm
